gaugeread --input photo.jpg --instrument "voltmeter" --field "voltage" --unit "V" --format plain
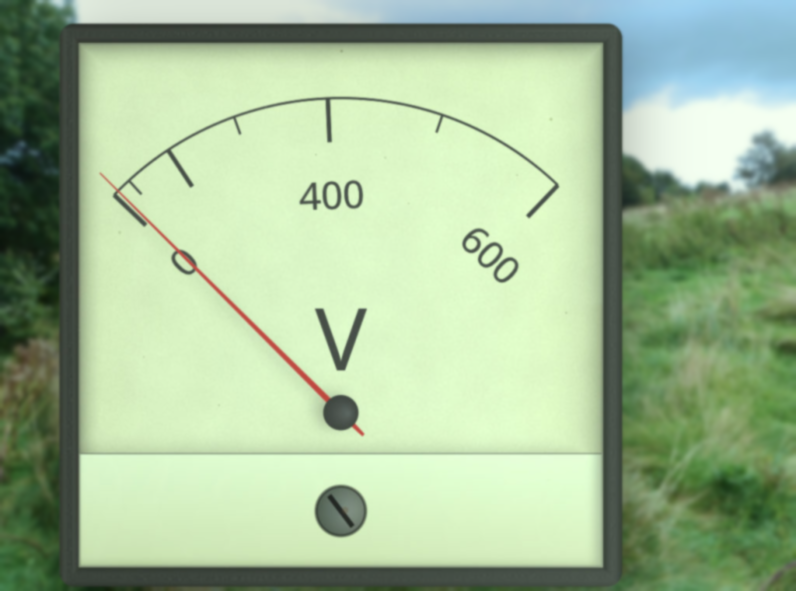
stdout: 50 V
